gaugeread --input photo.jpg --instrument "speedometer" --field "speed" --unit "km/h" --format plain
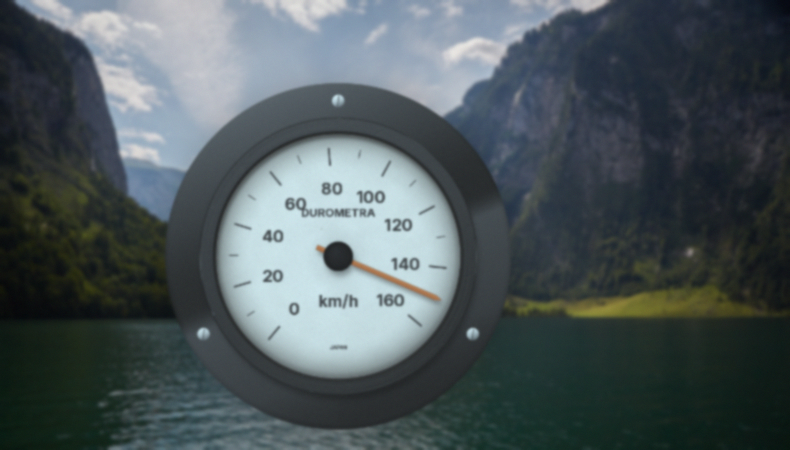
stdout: 150 km/h
